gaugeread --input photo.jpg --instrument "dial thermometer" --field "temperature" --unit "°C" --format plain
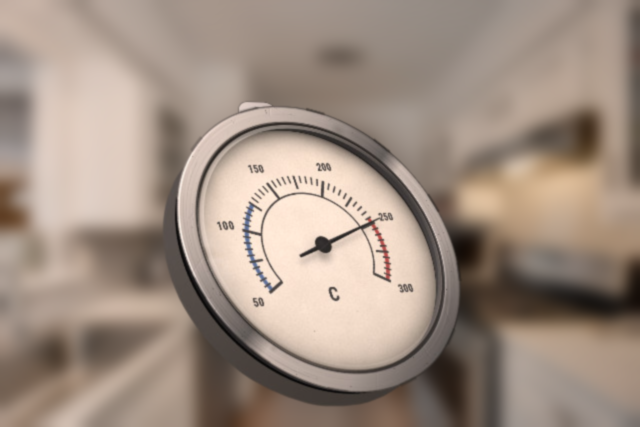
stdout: 250 °C
